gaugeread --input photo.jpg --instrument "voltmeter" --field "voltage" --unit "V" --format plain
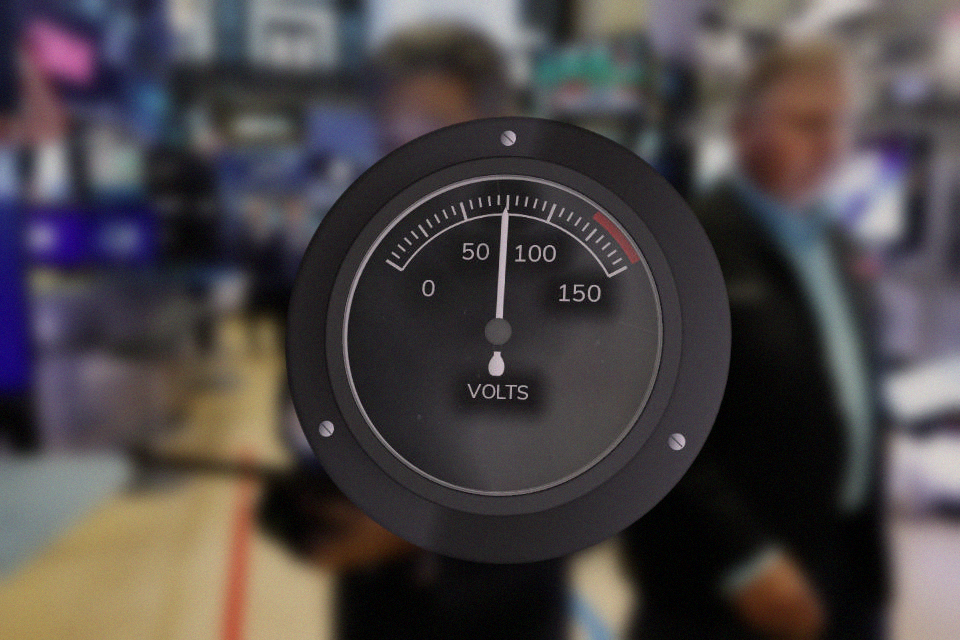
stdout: 75 V
